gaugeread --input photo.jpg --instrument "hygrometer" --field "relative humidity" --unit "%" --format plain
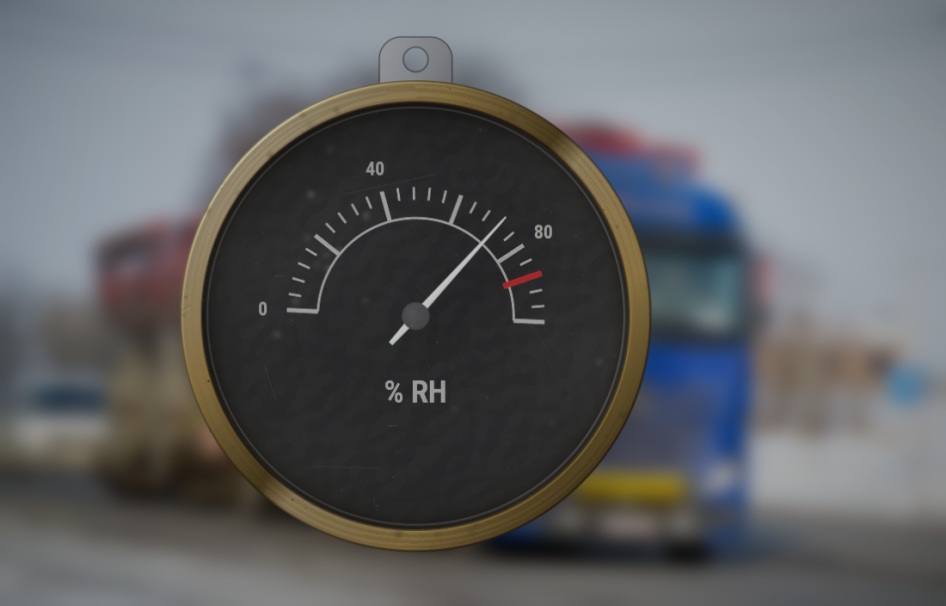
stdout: 72 %
